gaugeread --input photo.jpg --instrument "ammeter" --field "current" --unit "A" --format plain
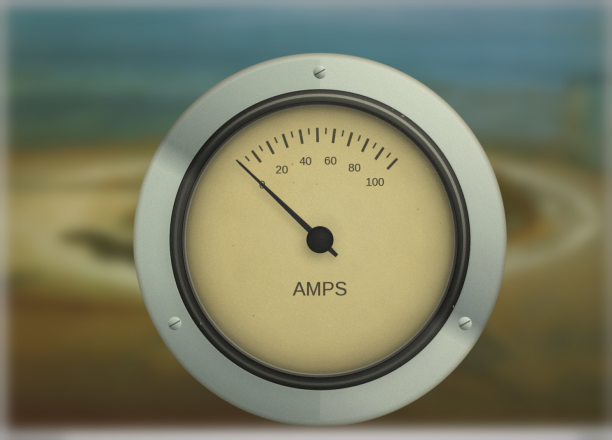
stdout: 0 A
